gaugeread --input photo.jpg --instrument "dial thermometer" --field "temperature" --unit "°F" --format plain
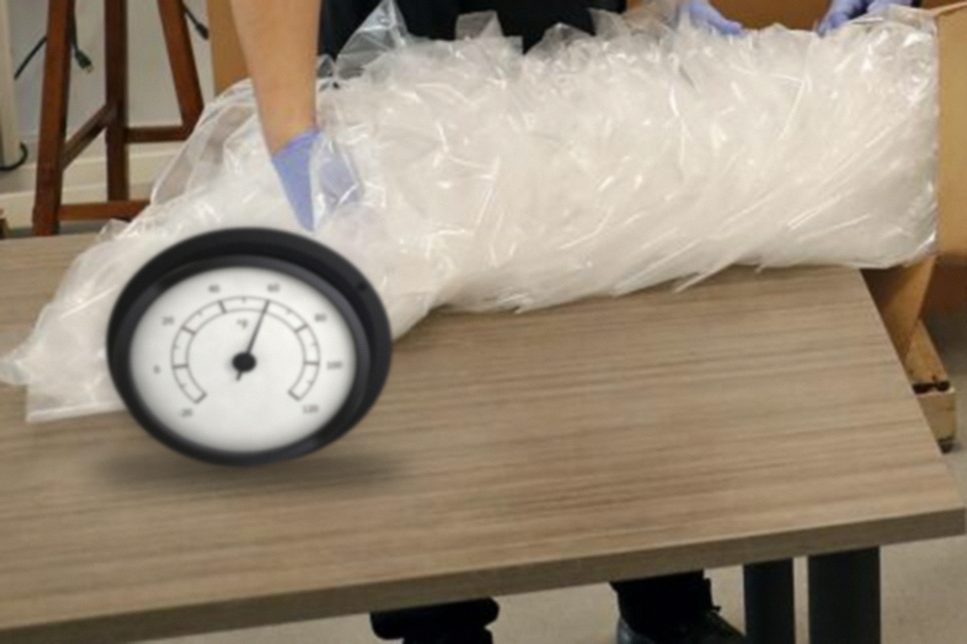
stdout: 60 °F
